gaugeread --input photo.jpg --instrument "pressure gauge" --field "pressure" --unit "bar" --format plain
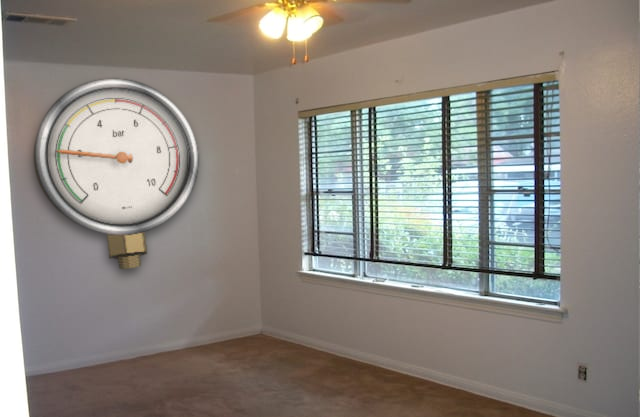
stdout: 2 bar
